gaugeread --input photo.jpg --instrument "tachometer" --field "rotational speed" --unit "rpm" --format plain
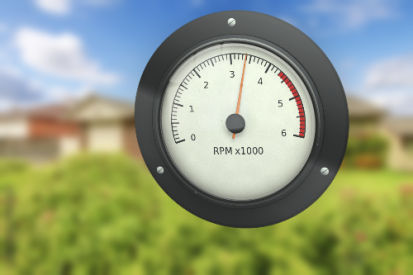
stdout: 3400 rpm
